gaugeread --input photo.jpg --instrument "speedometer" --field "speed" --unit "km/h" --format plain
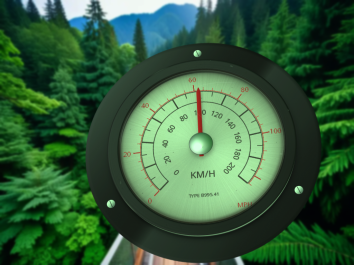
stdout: 100 km/h
